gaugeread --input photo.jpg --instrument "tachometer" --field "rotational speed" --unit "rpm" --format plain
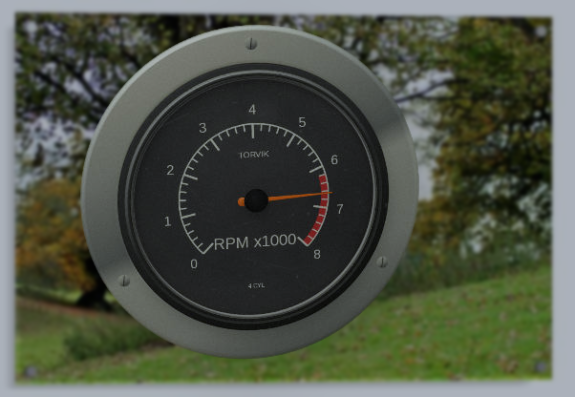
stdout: 6600 rpm
